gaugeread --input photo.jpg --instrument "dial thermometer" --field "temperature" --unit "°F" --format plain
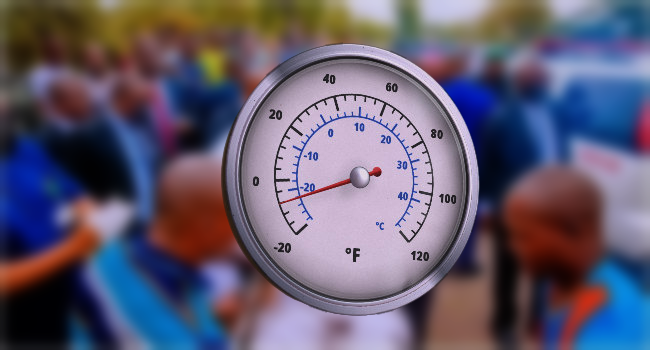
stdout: -8 °F
